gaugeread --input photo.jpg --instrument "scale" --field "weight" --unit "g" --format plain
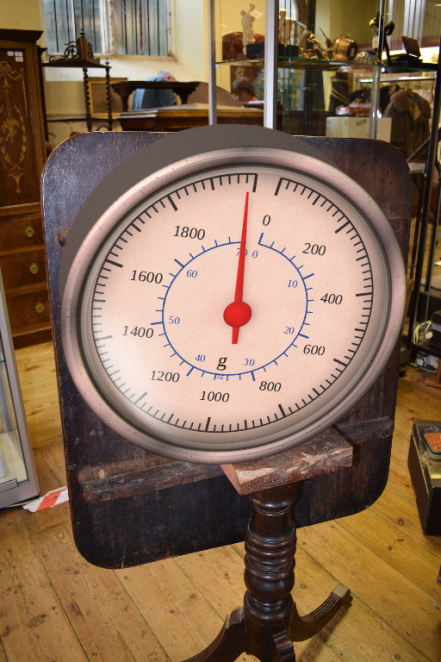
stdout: 1980 g
